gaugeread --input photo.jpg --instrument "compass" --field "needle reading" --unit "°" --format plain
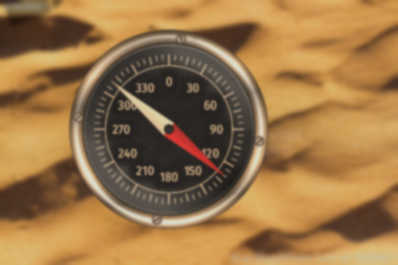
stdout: 130 °
